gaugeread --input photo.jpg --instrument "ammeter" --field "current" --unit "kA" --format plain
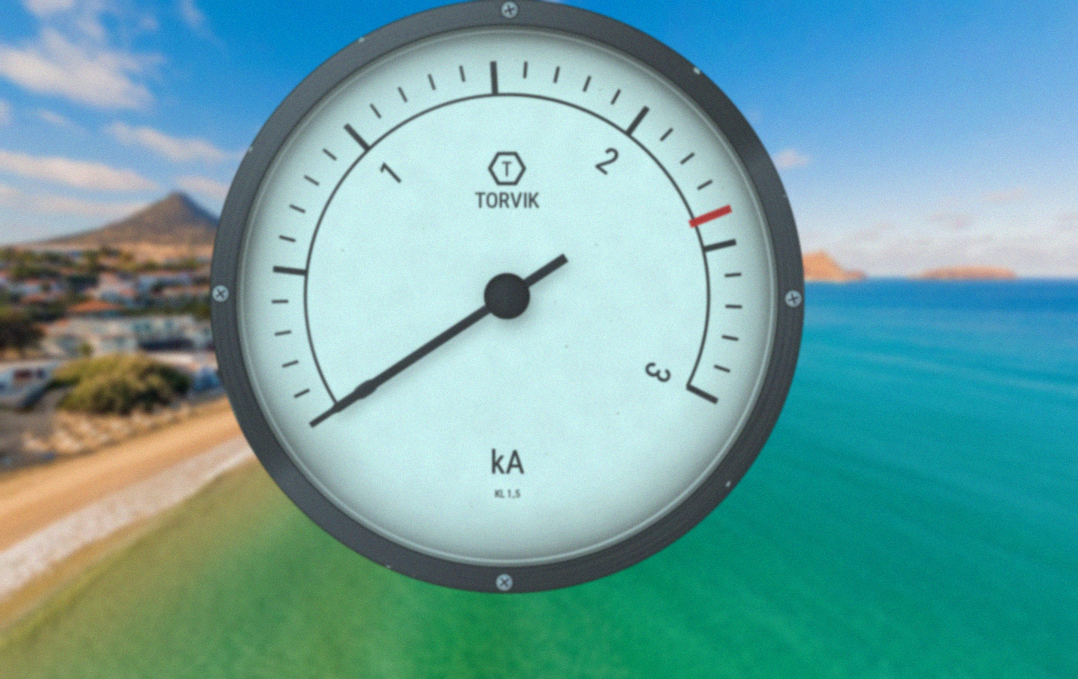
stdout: 0 kA
